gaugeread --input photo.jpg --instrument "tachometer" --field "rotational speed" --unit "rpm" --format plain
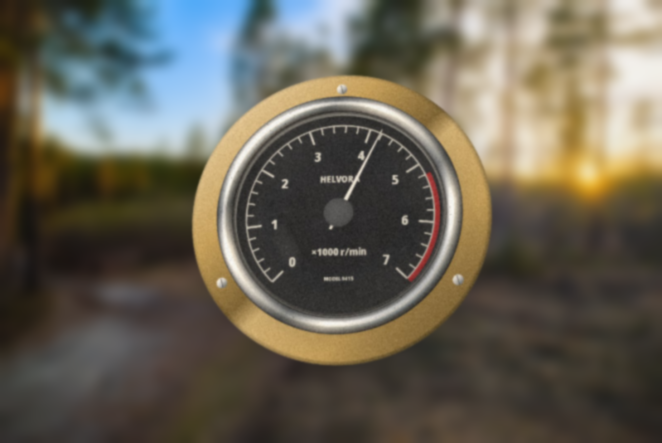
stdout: 4200 rpm
